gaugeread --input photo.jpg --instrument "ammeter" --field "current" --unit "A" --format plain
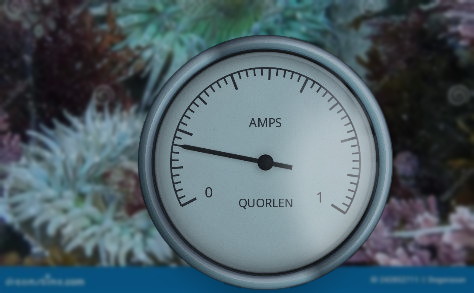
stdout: 0.16 A
